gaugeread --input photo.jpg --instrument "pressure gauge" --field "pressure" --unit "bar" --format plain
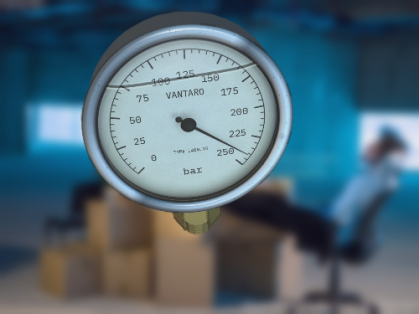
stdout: 240 bar
